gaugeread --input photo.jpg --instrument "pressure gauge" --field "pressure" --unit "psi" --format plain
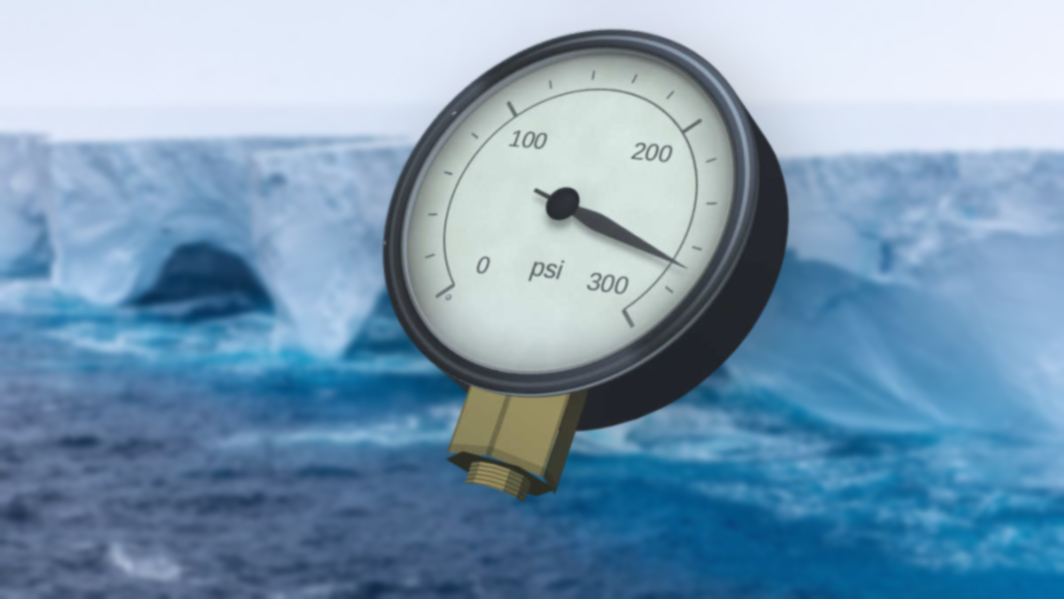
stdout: 270 psi
